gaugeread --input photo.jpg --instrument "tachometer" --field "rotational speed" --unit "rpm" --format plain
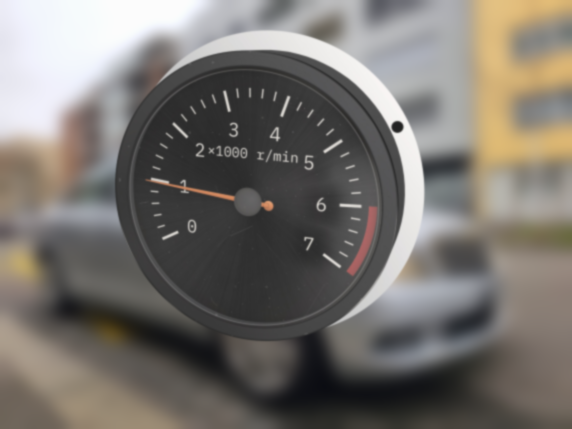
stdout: 1000 rpm
